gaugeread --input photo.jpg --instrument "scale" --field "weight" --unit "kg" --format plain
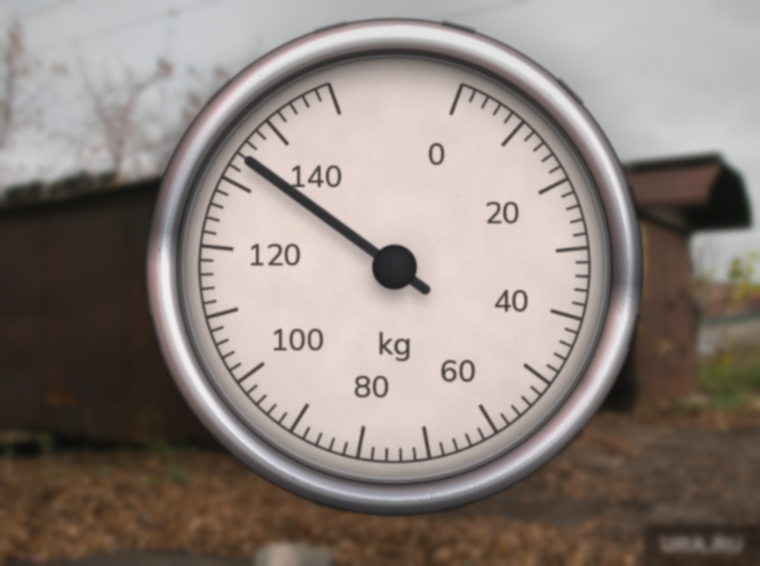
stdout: 134 kg
